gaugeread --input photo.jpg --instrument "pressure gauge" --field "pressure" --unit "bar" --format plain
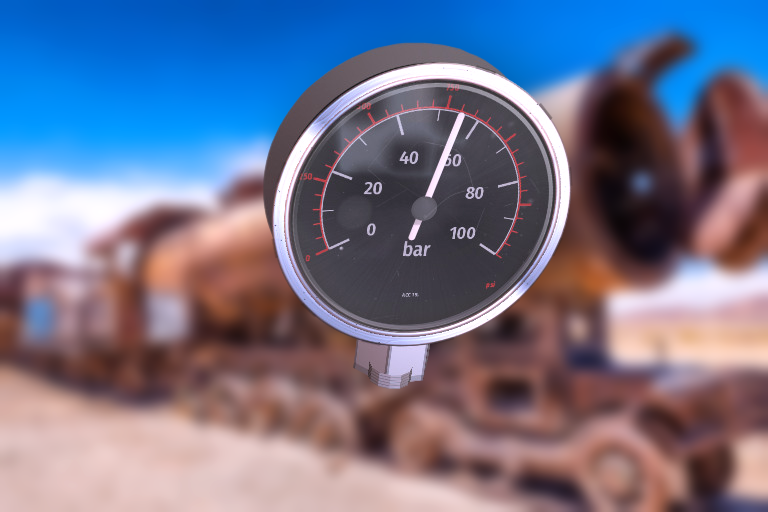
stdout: 55 bar
